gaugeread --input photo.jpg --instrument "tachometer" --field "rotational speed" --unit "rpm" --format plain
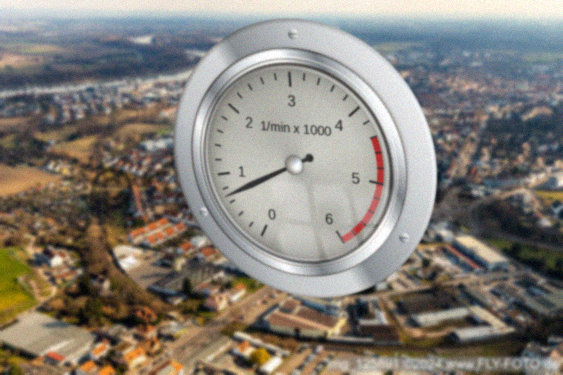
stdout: 700 rpm
